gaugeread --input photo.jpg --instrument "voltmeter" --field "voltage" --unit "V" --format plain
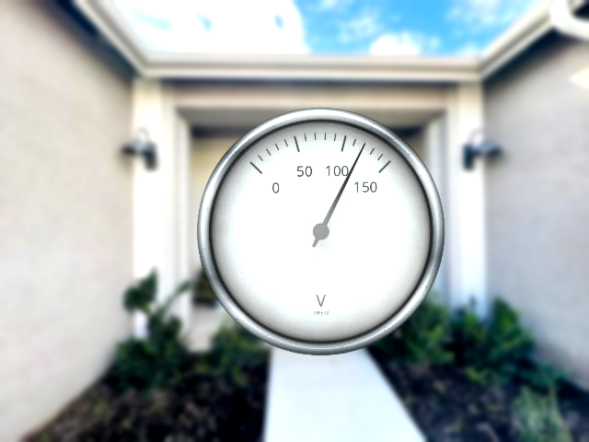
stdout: 120 V
